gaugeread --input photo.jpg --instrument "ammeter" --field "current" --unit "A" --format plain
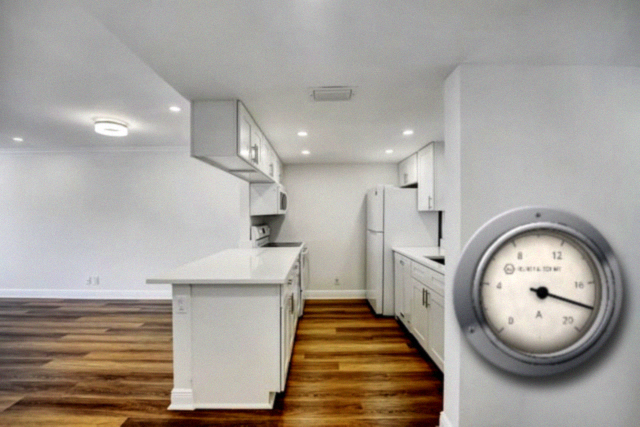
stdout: 18 A
